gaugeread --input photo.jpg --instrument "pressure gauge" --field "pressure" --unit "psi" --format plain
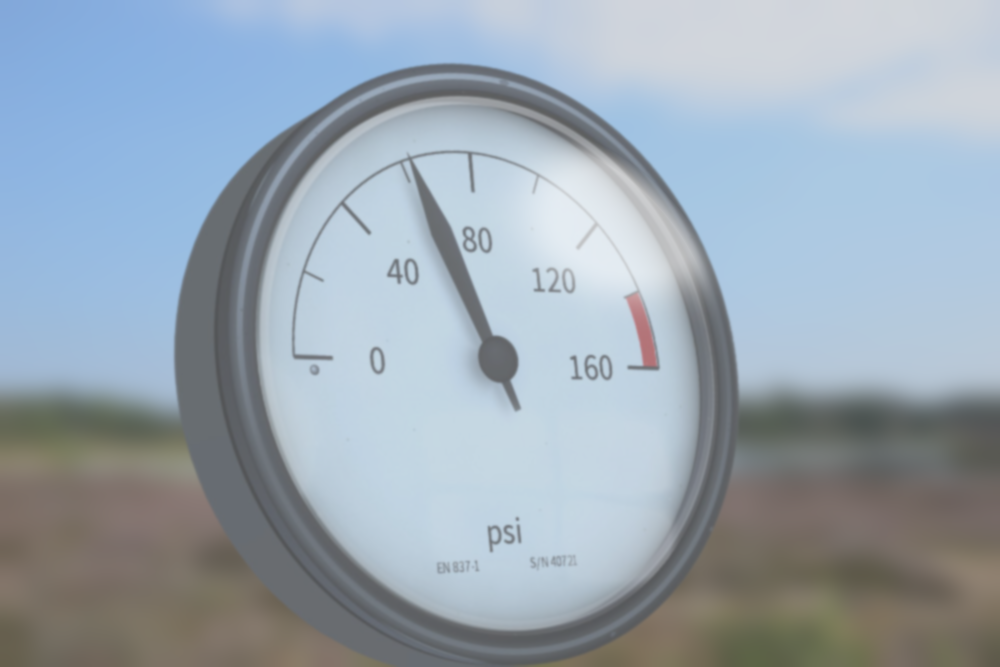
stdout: 60 psi
